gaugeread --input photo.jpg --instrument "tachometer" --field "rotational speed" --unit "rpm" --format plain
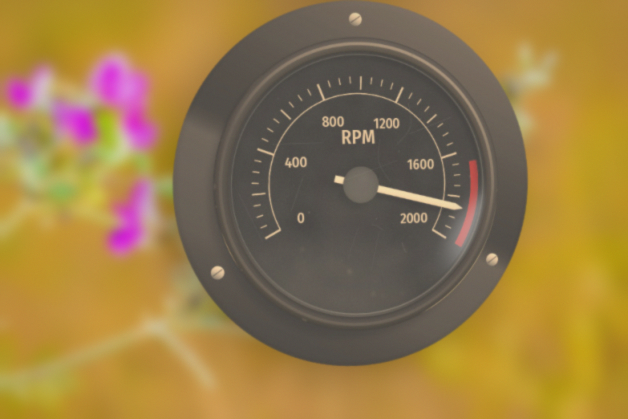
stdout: 1850 rpm
